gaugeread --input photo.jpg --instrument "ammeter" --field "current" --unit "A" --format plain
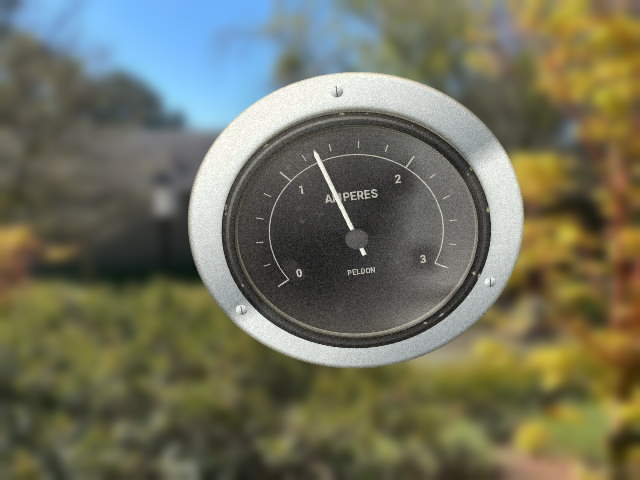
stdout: 1.3 A
